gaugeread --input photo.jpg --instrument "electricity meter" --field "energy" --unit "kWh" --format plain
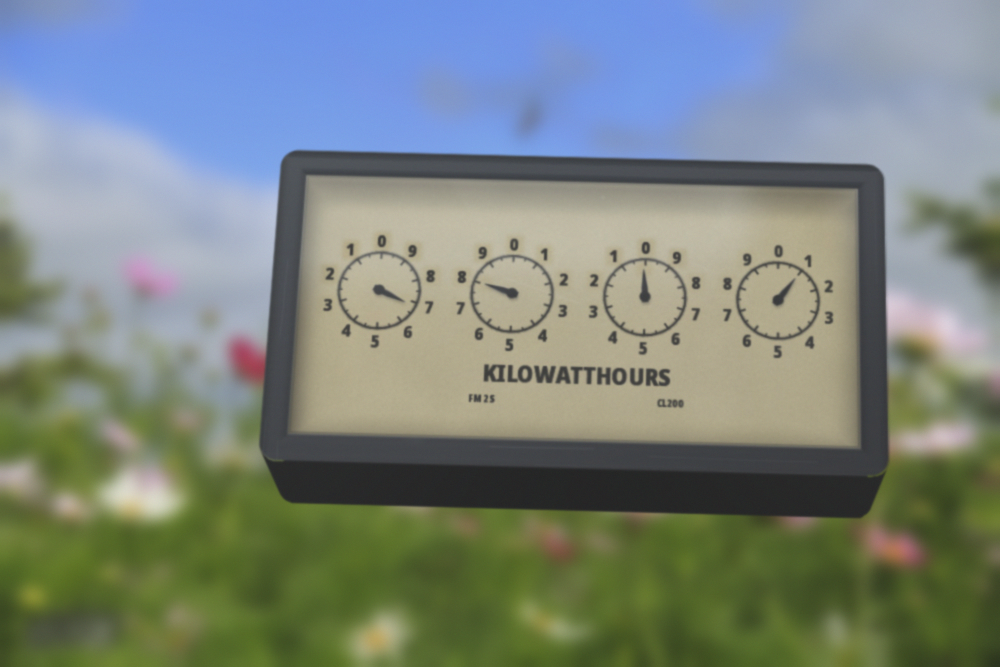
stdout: 6801 kWh
